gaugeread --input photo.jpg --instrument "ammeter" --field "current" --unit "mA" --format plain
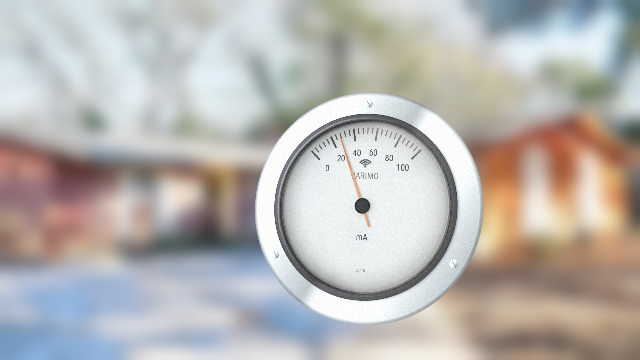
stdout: 28 mA
